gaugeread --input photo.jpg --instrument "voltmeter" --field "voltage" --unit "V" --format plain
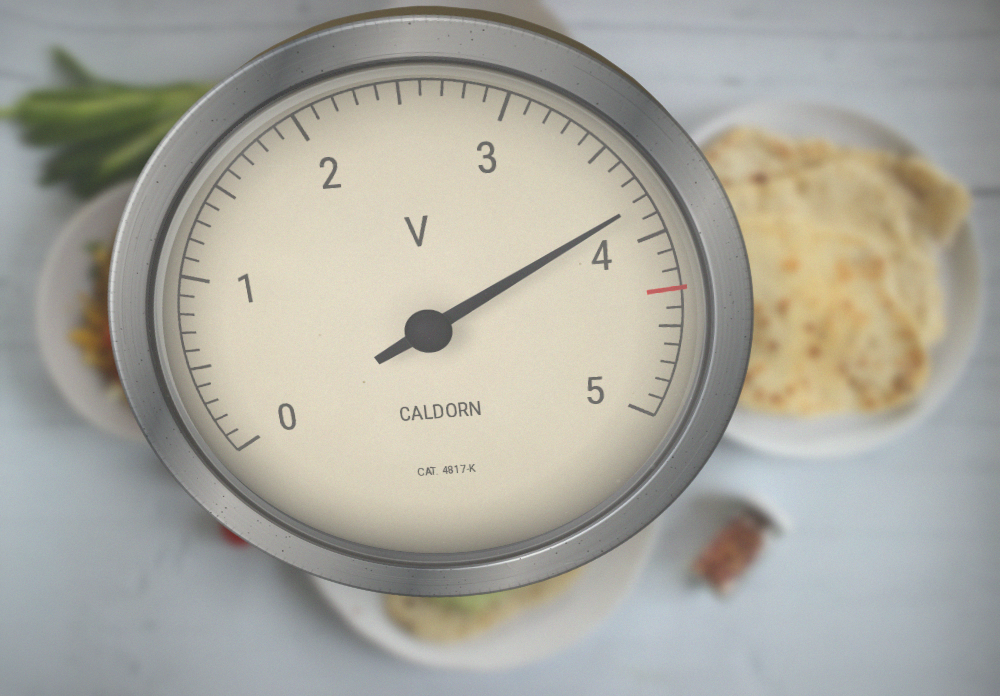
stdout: 3.8 V
